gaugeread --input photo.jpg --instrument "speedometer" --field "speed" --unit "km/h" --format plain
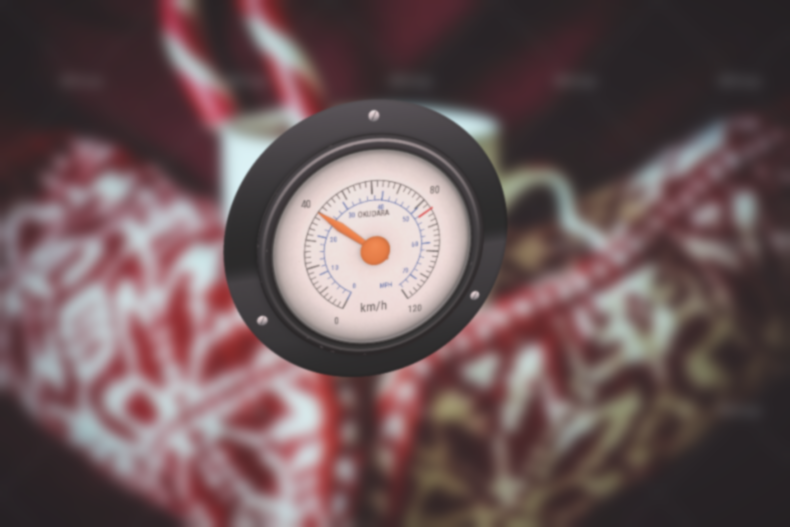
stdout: 40 km/h
